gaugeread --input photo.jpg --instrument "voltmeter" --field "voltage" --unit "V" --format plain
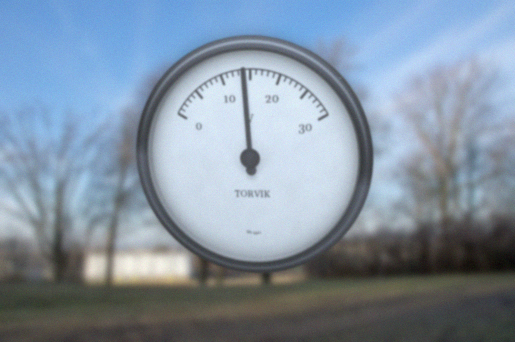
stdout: 14 V
